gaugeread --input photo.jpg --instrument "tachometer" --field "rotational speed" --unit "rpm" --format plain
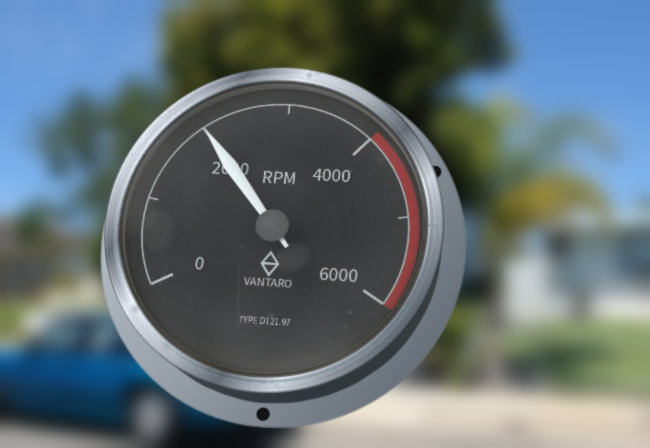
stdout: 2000 rpm
